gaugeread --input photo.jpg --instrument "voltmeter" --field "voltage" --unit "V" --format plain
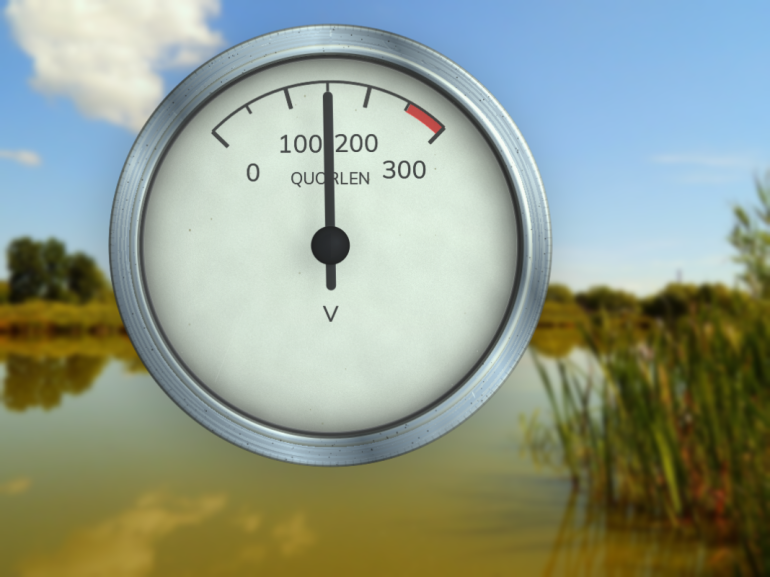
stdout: 150 V
